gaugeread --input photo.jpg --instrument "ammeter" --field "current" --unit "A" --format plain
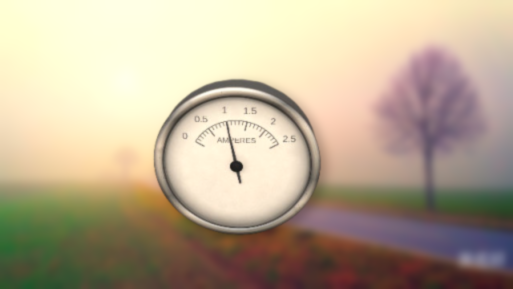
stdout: 1 A
